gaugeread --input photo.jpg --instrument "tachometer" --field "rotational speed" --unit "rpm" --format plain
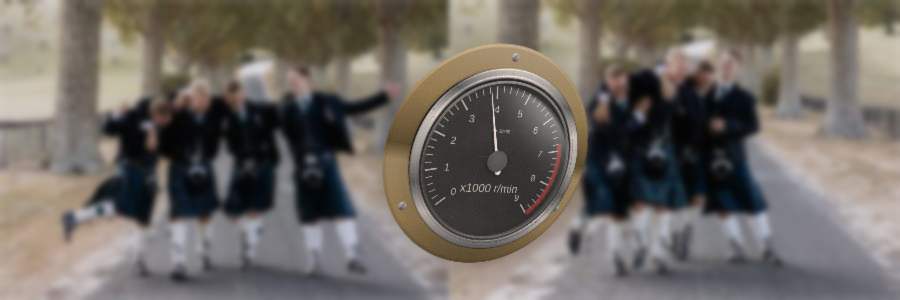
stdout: 3800 rpm
